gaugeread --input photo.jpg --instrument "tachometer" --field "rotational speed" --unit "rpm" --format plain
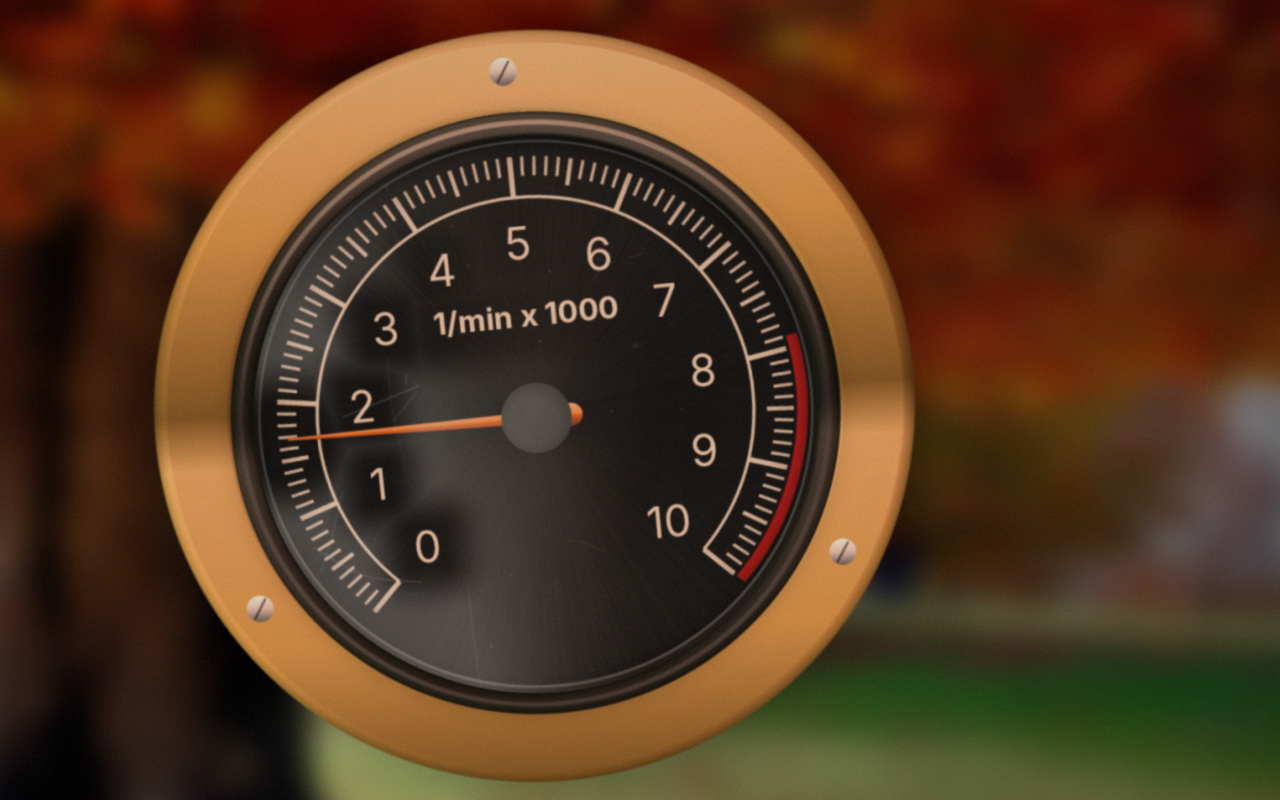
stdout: 1700 rpm
